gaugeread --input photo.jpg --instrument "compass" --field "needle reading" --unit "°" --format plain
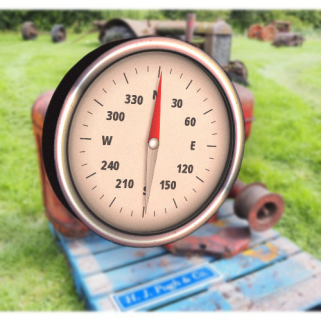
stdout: 0 °
